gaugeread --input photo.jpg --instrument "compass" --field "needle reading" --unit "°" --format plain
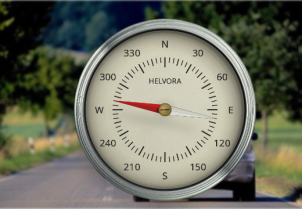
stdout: 280 °
